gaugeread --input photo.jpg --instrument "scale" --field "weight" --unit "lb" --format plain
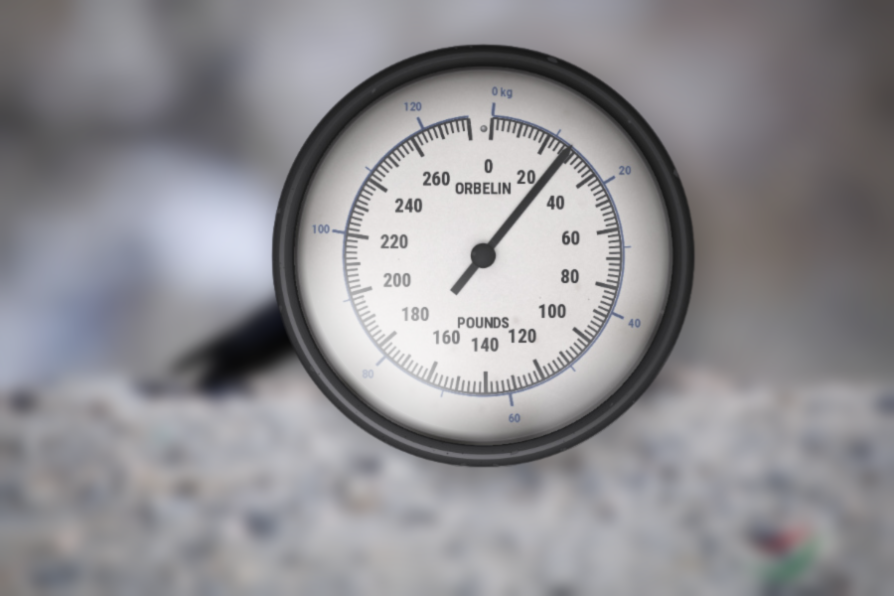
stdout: 28 lb
